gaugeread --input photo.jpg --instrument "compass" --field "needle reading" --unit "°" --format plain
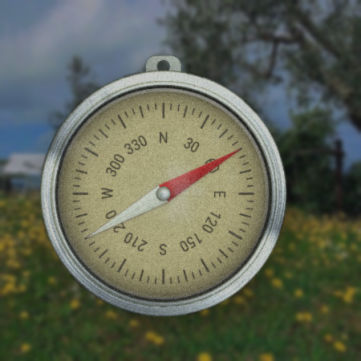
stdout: 60 °
